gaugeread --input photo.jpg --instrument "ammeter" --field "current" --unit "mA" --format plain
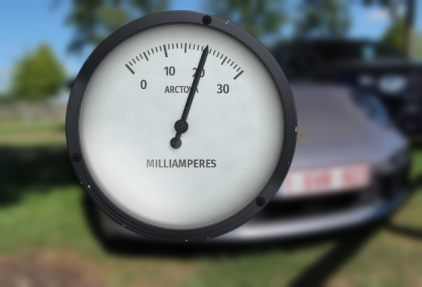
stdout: 20 mA
